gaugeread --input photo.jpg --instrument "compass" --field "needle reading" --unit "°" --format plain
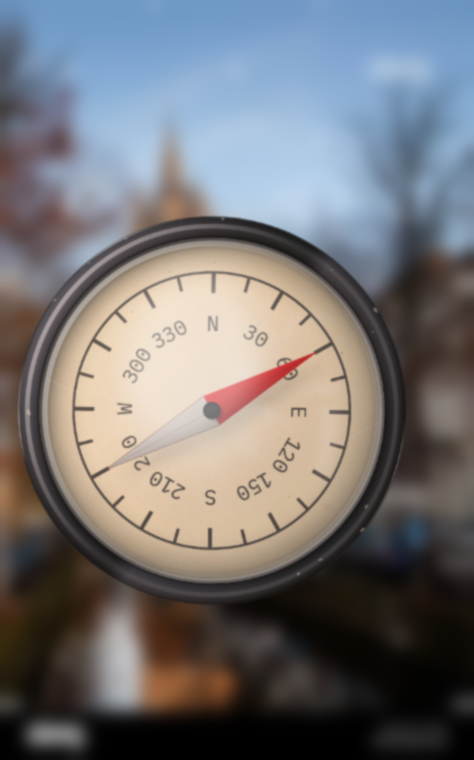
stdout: 60 °
